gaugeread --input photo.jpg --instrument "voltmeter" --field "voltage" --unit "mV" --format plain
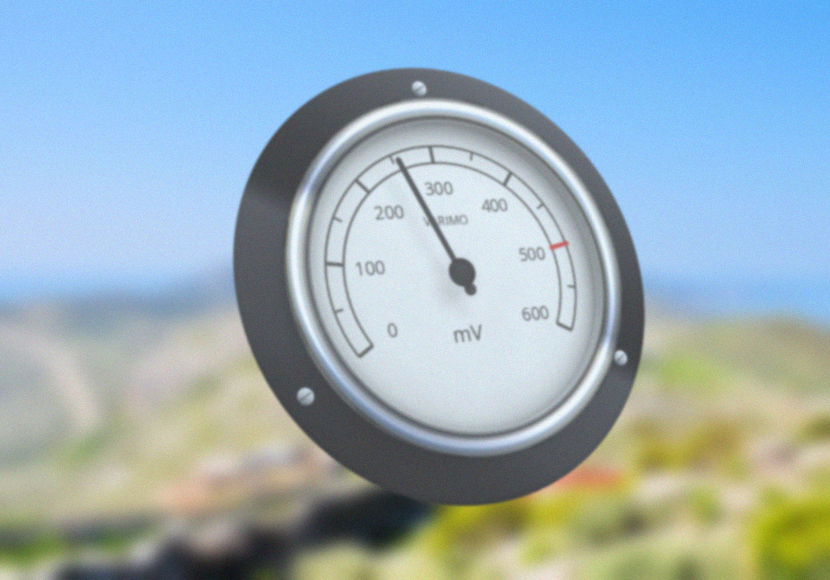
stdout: 250 mV
